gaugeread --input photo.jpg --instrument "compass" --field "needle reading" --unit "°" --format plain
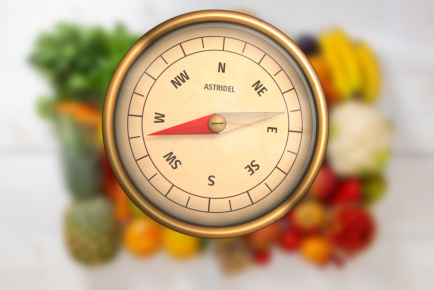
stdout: 255 °
